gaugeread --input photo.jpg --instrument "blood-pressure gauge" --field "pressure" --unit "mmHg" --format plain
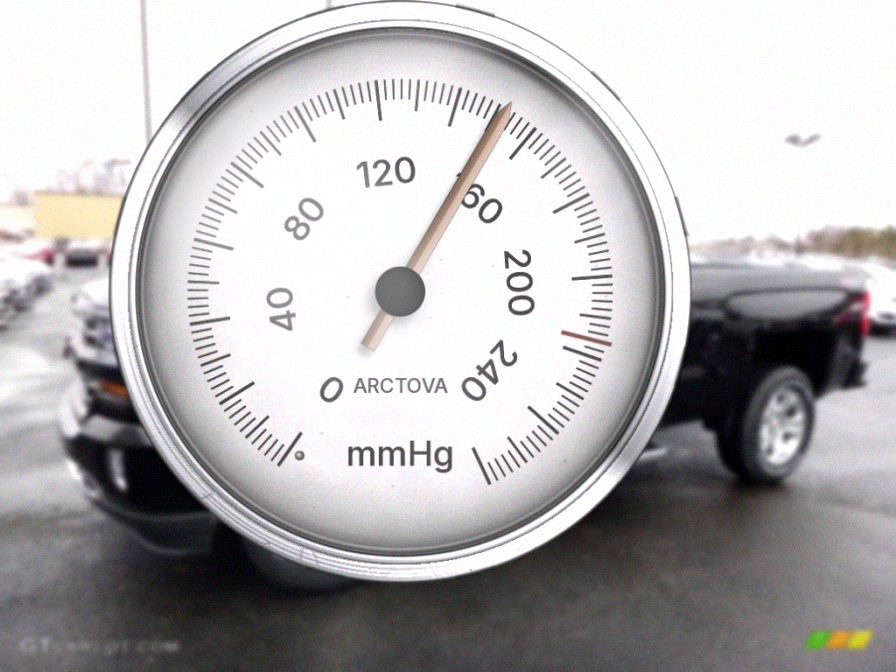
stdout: 152 mmHg
